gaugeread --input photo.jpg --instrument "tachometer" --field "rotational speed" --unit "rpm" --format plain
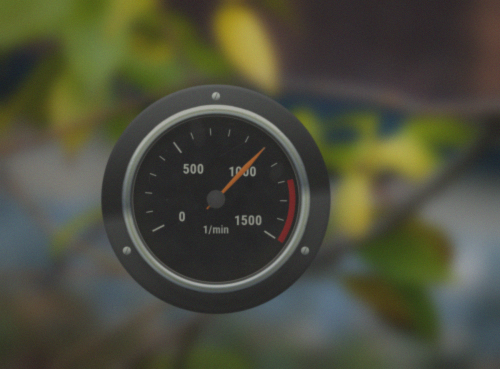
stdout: 1000 rpm
